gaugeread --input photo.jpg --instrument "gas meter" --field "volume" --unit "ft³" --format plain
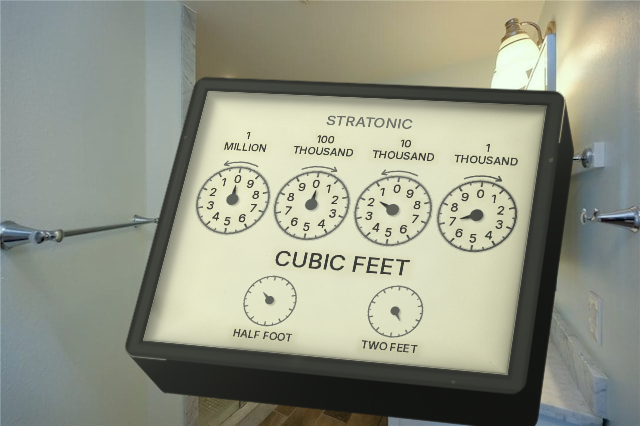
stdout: 1700 ft³
